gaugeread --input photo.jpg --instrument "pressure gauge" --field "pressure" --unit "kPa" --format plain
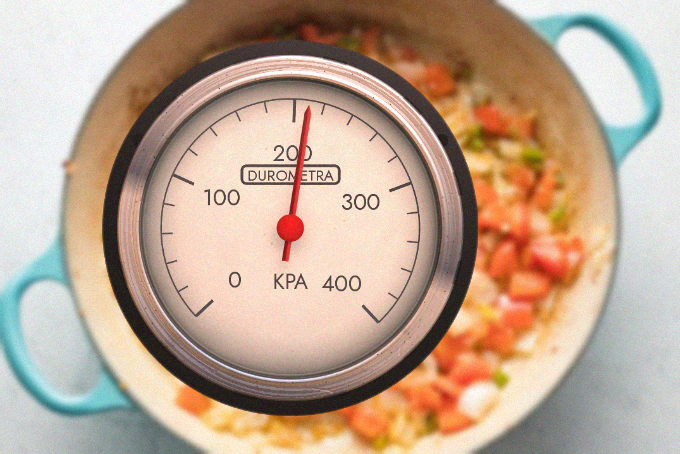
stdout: 210 kPa
